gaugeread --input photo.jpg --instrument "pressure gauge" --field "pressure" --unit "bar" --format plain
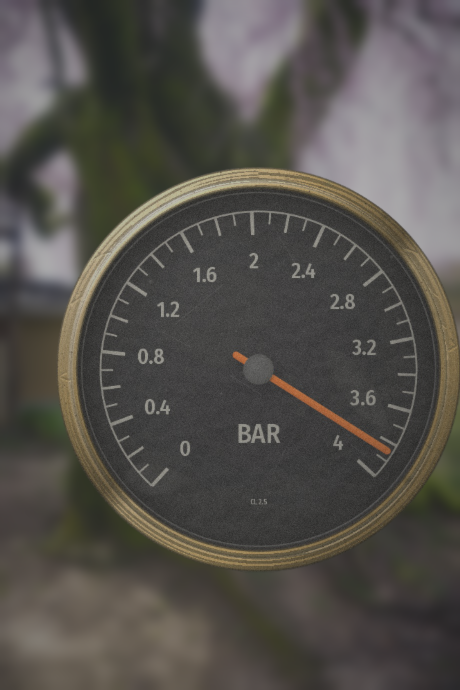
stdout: 3.85 bar
